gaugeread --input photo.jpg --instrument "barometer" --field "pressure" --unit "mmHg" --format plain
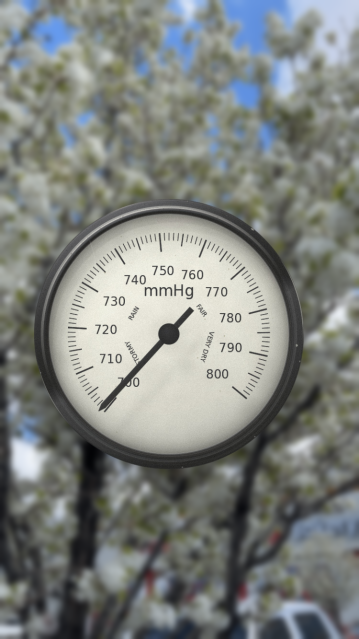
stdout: 701 mmHg
